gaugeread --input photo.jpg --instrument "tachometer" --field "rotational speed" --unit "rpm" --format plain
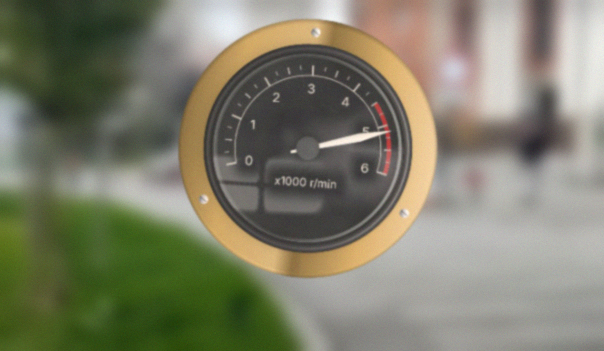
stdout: 5125 rpm
